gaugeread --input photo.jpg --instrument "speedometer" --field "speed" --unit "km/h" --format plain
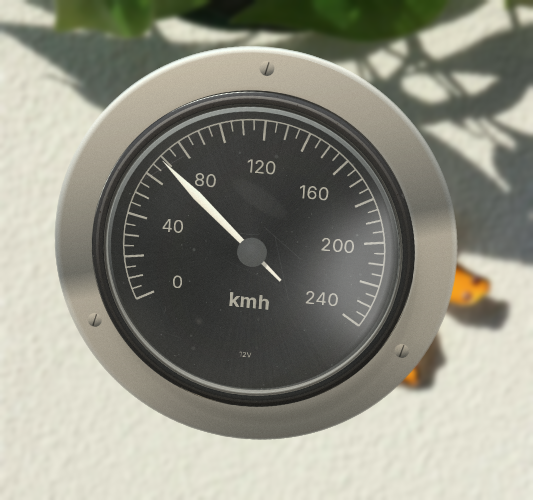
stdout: 70 km/h
